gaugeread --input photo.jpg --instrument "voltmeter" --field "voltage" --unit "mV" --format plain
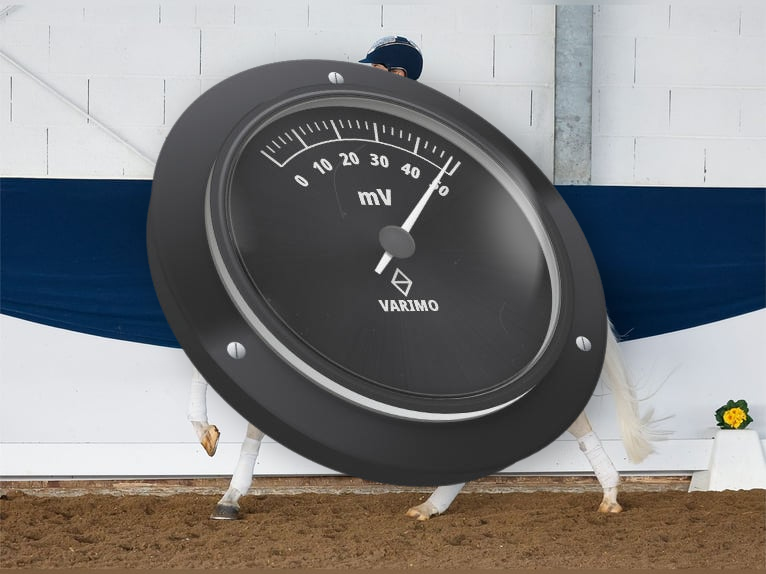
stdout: 48 mV
